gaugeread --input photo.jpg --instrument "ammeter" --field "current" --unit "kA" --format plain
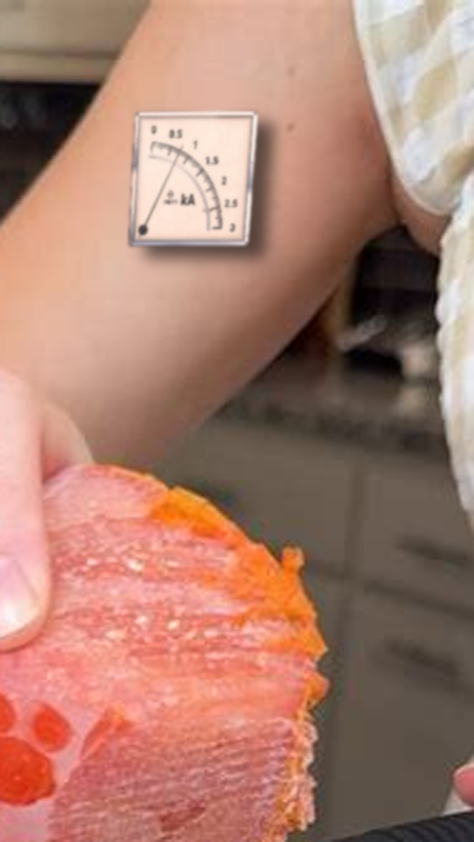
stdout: 0.75 kA
